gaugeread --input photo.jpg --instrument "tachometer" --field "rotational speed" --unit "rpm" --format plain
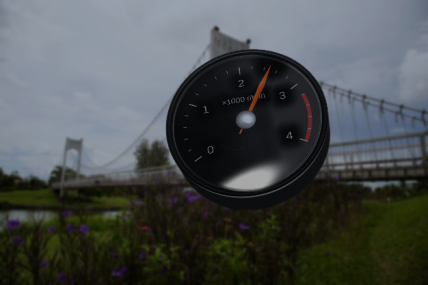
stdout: 2500 rpm
